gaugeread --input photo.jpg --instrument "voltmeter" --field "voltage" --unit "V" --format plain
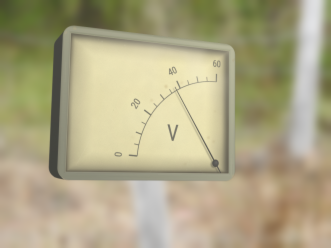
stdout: 37.5 V
